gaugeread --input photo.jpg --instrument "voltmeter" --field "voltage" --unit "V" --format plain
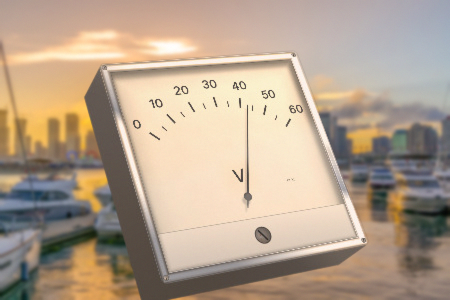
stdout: 42.5 V
